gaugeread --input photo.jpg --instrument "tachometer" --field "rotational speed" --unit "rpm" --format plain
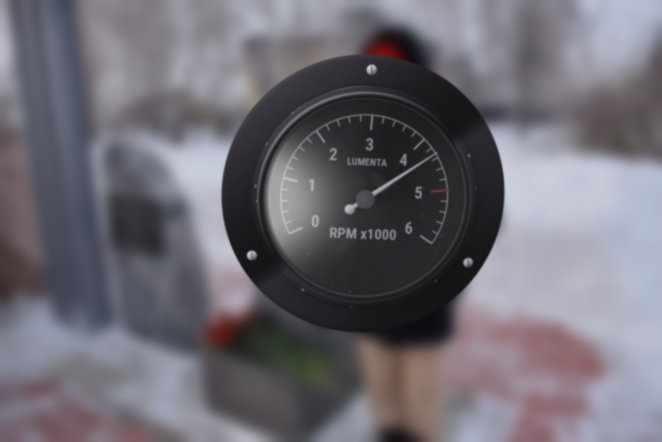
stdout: 4300 rpm
